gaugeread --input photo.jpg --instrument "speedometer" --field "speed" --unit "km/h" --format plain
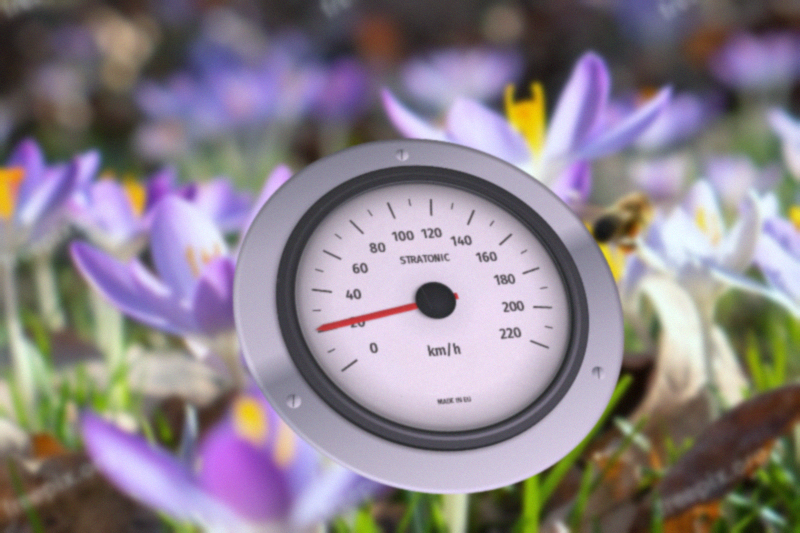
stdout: 20 km/h
